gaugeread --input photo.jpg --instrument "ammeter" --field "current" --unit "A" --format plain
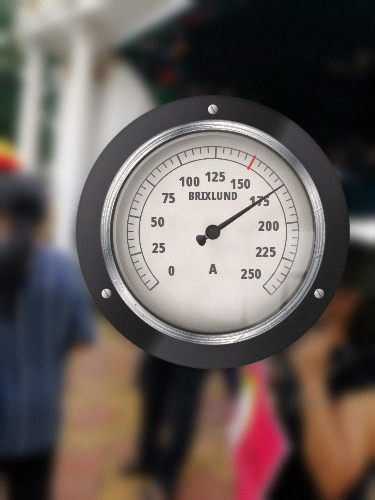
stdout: 175 A
